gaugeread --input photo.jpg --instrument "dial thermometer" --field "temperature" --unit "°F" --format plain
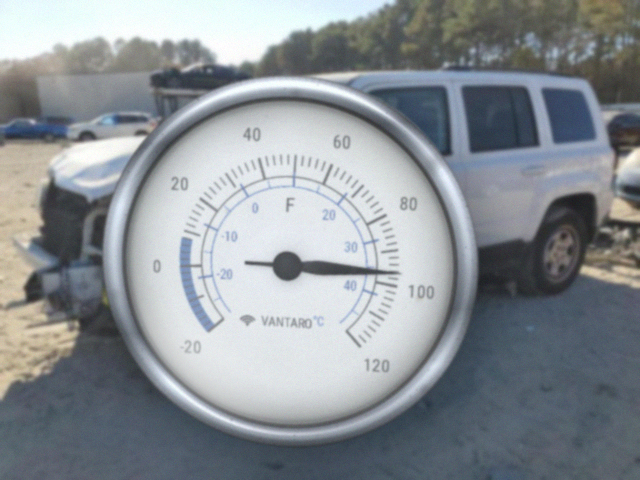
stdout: 96 °F
